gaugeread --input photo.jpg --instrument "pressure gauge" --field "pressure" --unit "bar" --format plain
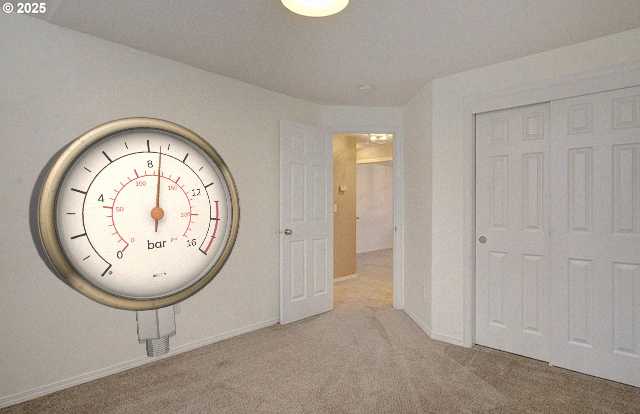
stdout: 8.5 bar
